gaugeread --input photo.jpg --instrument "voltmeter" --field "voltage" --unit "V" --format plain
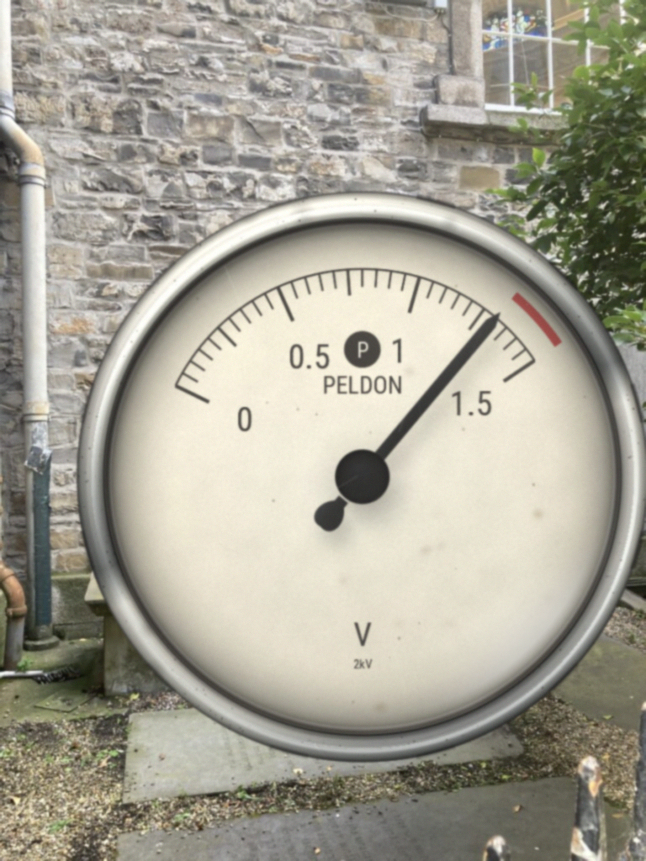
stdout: 1.3 V
